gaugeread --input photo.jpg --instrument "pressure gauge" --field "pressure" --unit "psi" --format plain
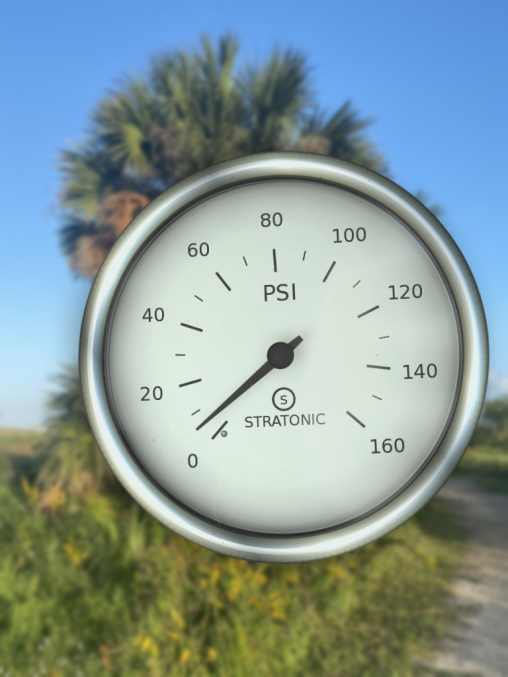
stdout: 5 psi
